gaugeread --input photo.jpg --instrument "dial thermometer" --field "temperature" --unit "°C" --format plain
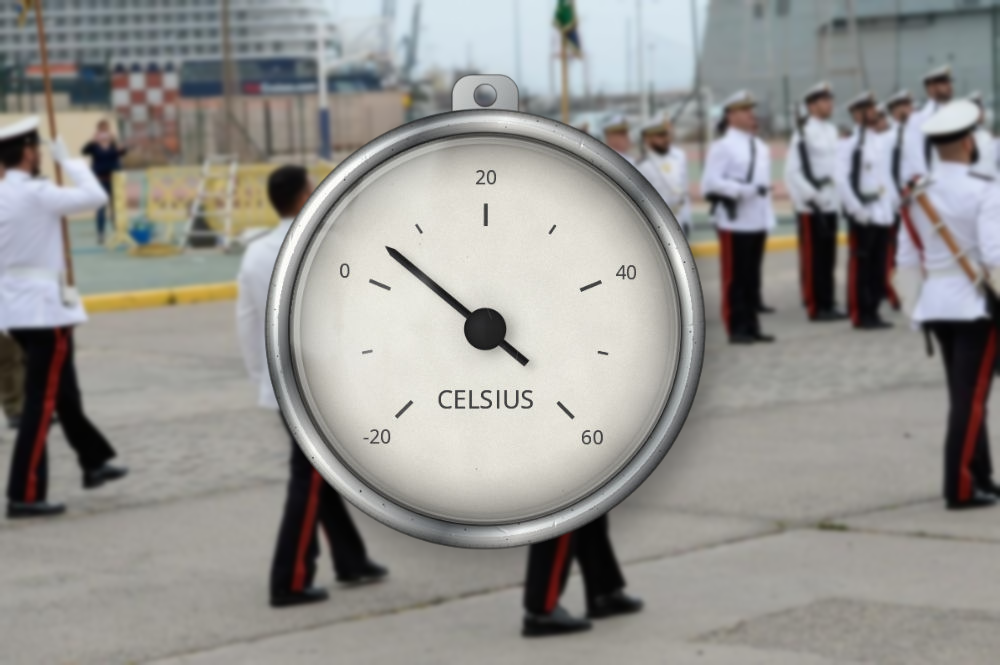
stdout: 5 °C
